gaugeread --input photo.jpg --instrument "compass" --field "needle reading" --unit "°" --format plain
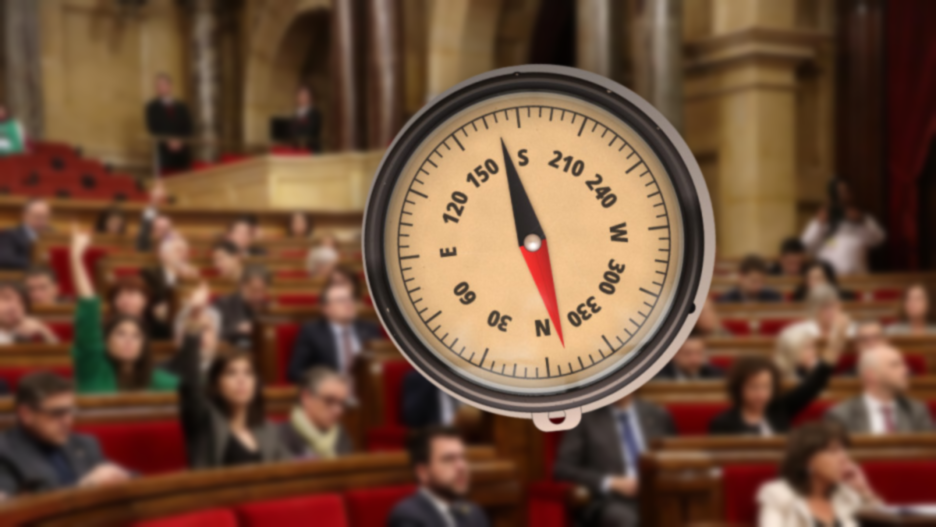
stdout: 350 °
